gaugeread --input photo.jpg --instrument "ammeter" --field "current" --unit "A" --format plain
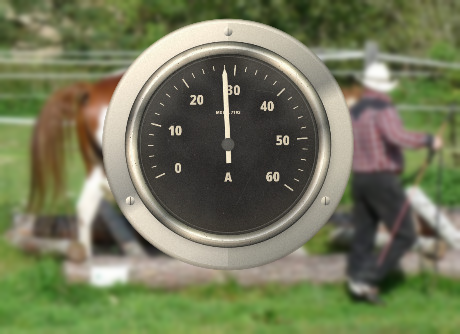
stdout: 28 A
